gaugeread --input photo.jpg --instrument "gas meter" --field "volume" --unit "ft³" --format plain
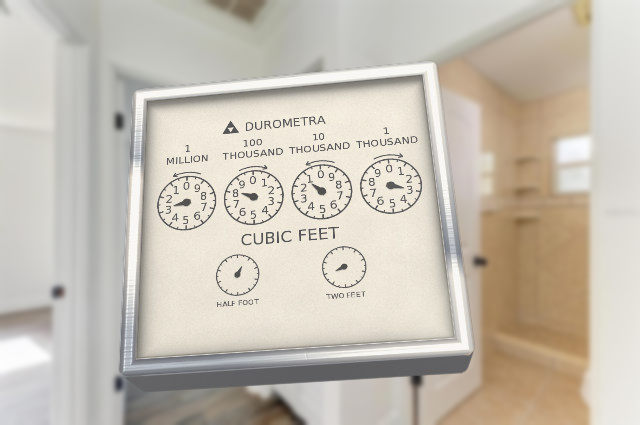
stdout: 281300 ft³
